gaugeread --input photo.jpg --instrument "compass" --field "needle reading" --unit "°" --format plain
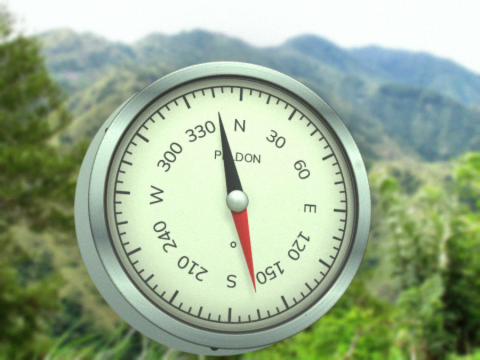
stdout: 165 °
